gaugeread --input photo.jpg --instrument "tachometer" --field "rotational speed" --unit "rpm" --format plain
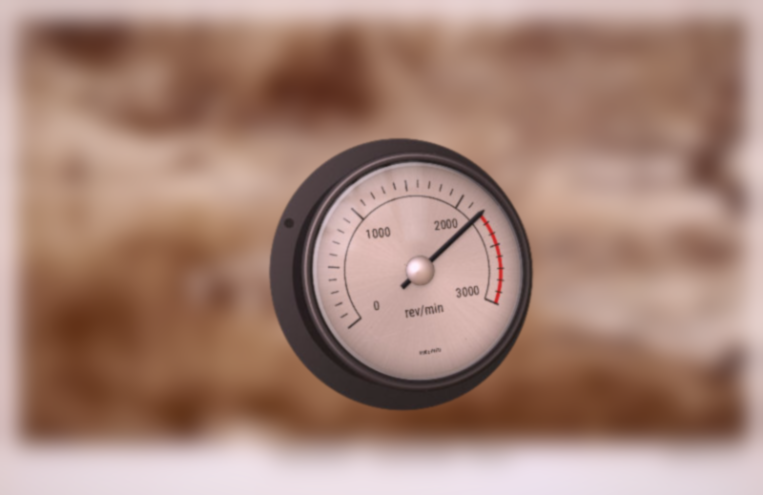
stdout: 2200 rpm
